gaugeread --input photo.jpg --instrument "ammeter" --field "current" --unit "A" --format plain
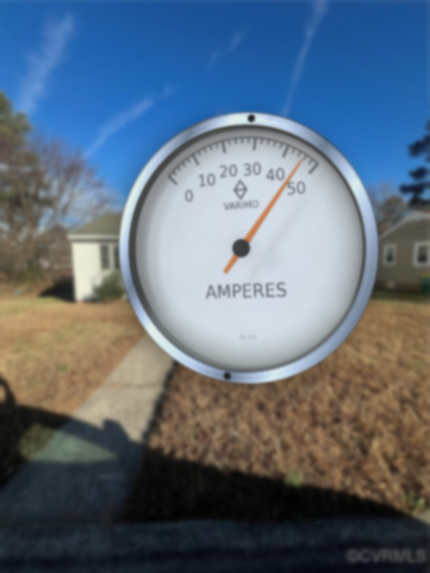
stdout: 46 A
